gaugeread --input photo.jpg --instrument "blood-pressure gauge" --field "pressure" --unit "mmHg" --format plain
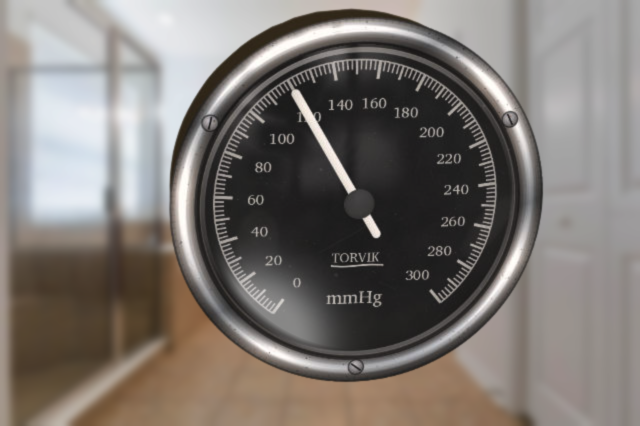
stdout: 120 mmHg
